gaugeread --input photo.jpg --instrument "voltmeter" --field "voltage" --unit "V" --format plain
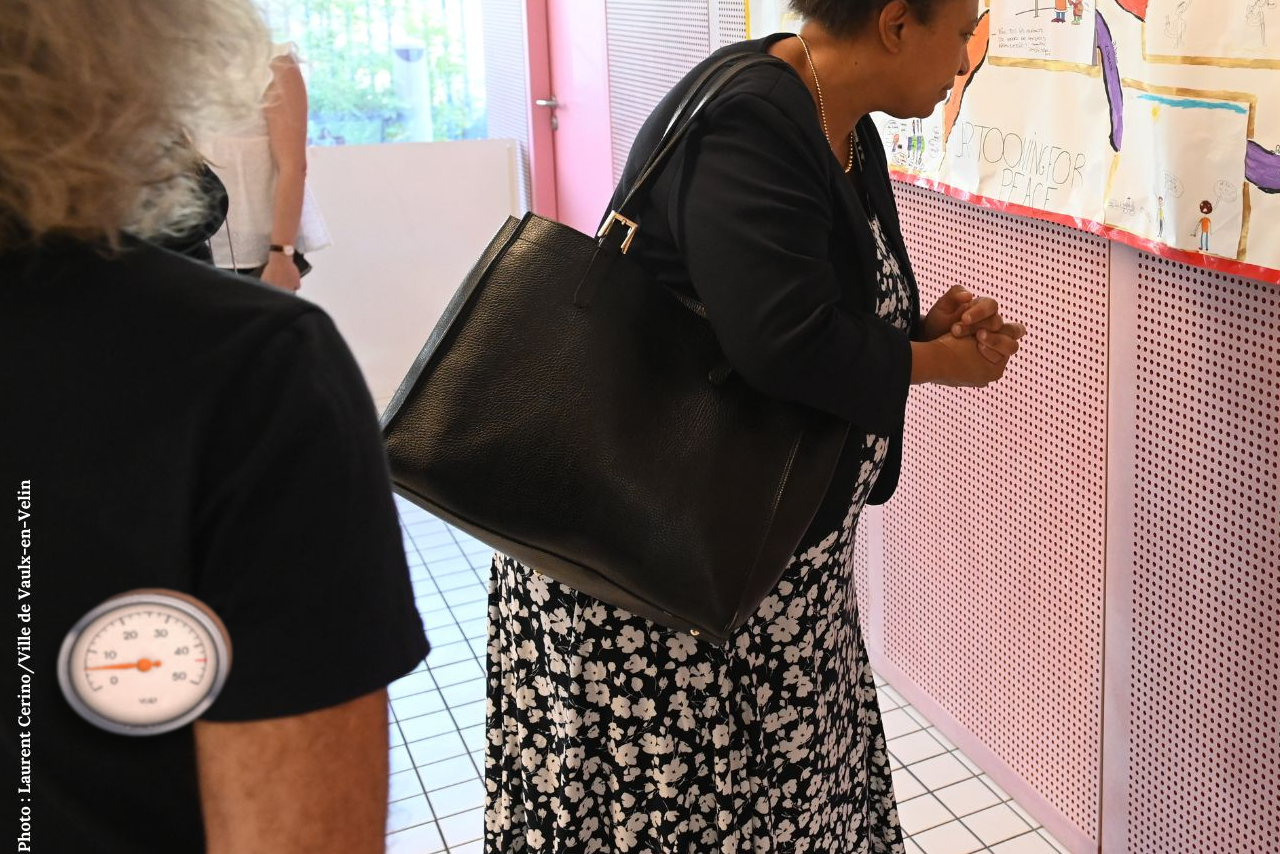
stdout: 6 V
